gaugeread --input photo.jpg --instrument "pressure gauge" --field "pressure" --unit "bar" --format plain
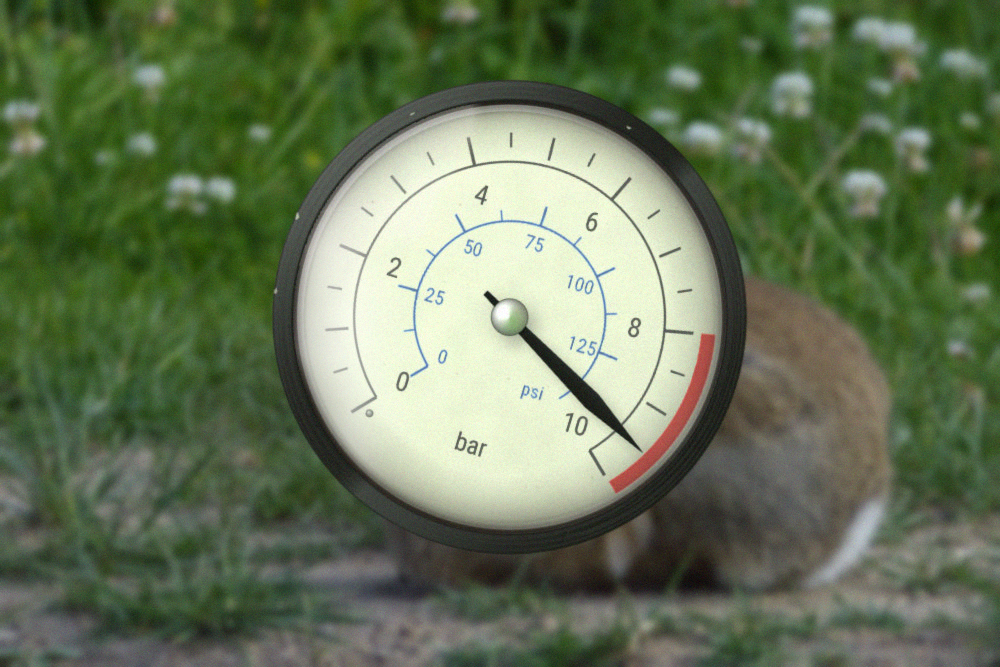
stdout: 9.5 bar
